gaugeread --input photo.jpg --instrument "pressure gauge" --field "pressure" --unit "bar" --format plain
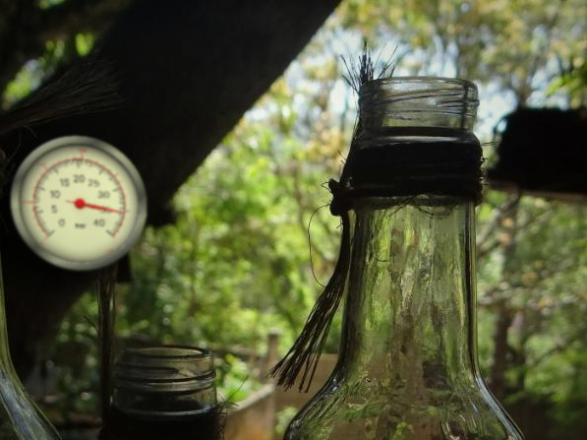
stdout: 35 bar
